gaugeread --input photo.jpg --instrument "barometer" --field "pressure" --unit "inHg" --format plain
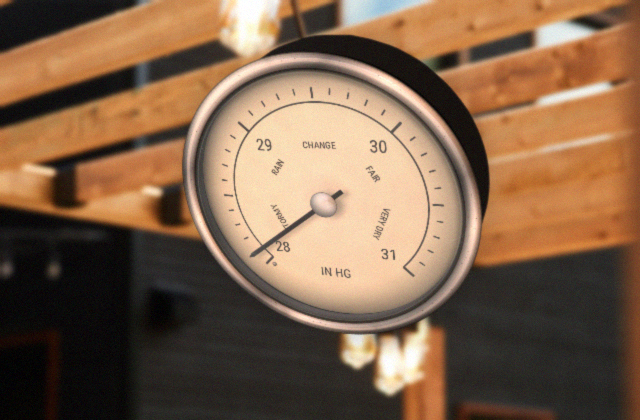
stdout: 28.1 inHg
